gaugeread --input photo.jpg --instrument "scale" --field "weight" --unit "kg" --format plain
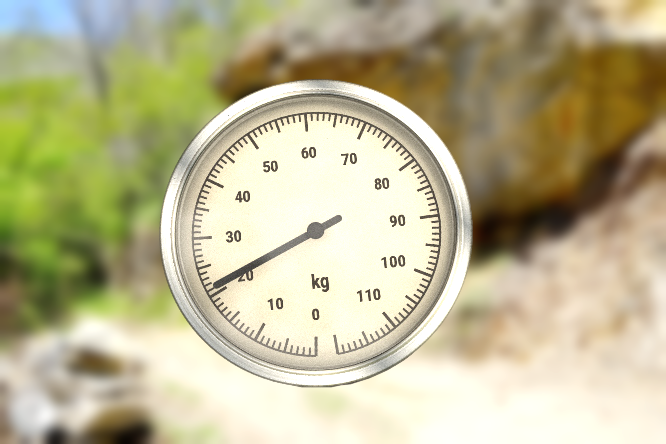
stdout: 21 kg
